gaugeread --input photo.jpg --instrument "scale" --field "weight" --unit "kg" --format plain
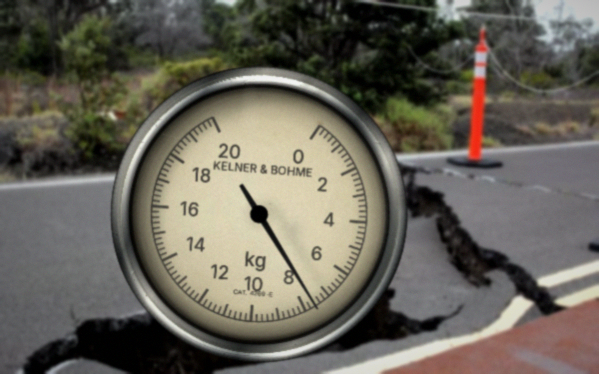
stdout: 7.6 kg
